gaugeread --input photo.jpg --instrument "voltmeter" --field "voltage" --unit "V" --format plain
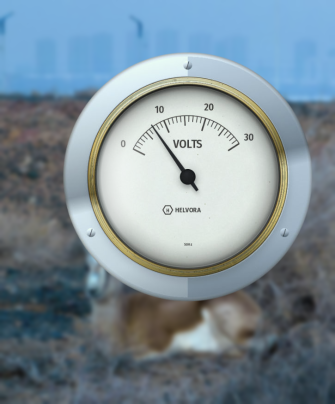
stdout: 7 V
